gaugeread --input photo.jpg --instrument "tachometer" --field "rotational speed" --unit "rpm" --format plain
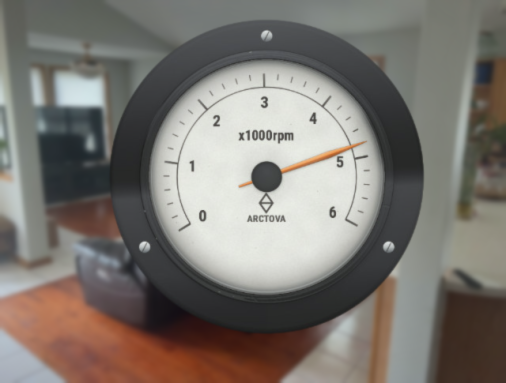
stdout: 4800 rpm
